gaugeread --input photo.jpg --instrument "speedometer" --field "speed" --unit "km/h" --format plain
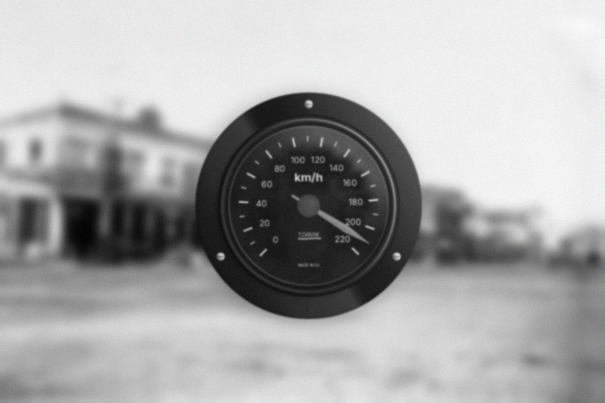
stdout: 210 km/h
